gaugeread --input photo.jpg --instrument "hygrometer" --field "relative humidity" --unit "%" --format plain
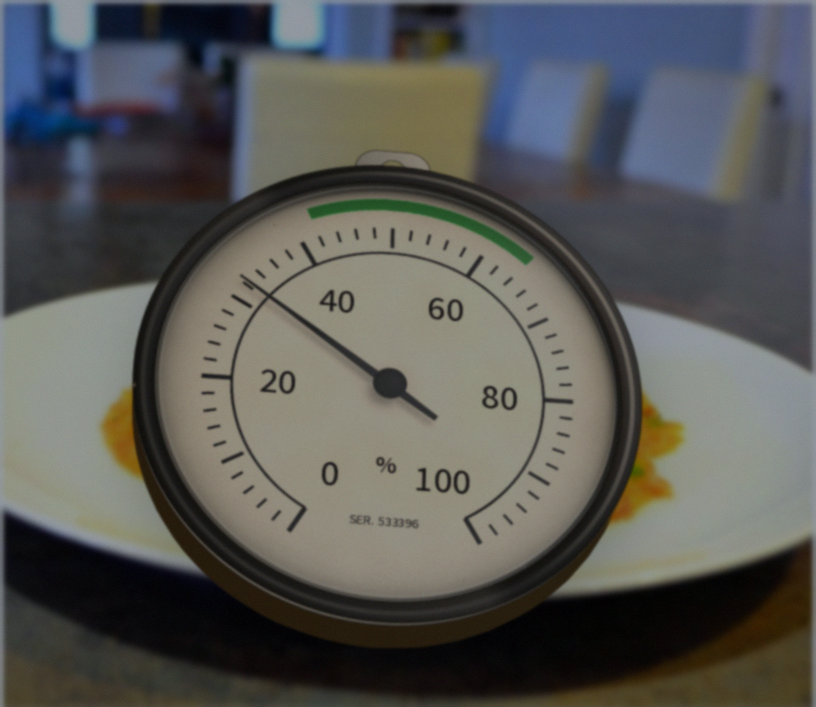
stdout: 32 %
